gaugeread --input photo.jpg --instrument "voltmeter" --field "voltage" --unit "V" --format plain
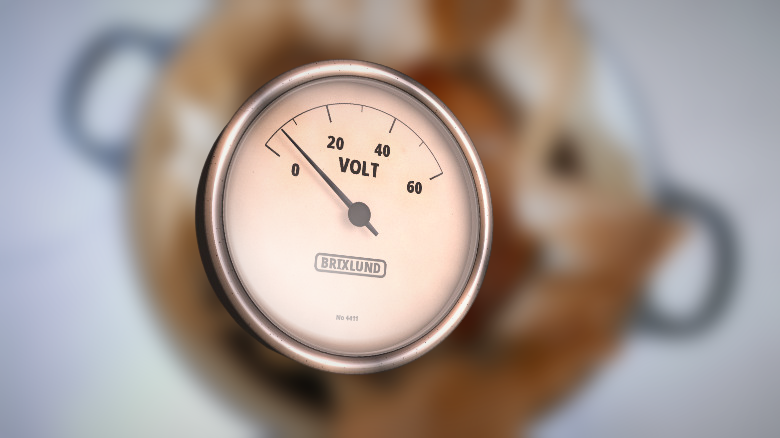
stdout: 5 V
